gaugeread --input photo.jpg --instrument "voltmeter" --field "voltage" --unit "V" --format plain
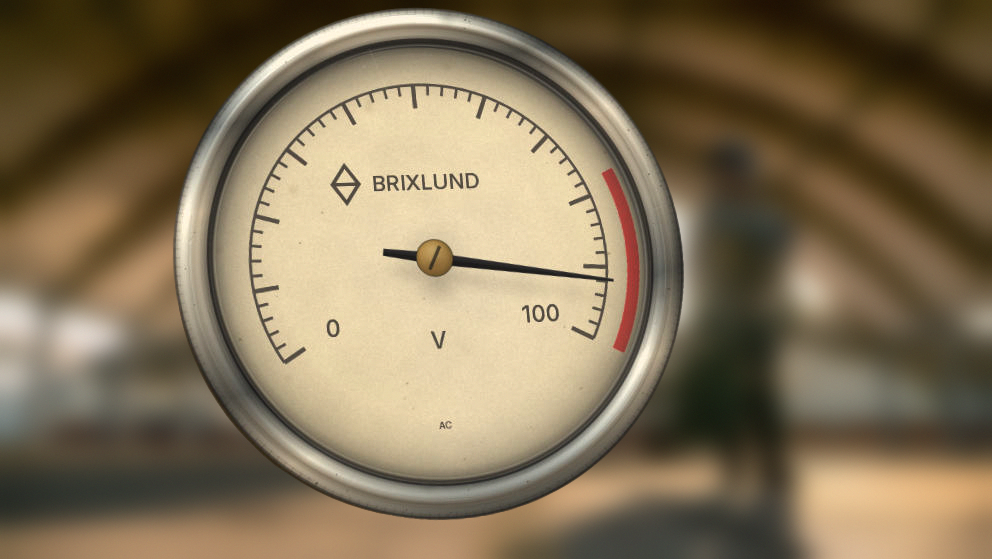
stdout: 92 V
